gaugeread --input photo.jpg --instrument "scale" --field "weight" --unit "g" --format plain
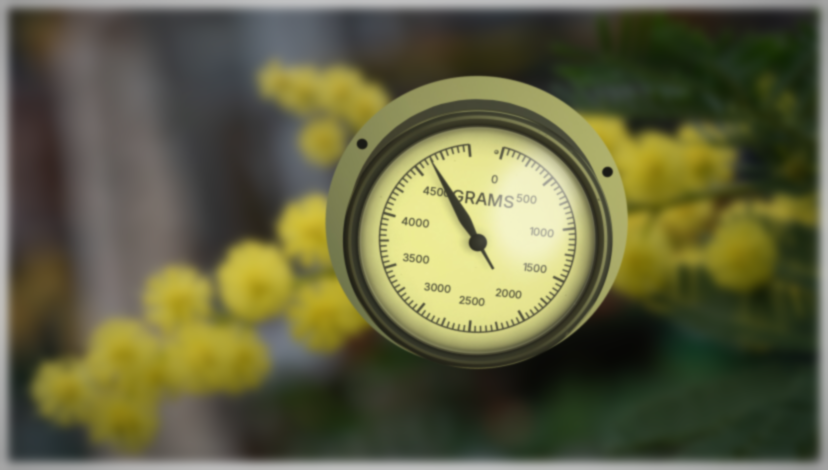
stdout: 4650 g
